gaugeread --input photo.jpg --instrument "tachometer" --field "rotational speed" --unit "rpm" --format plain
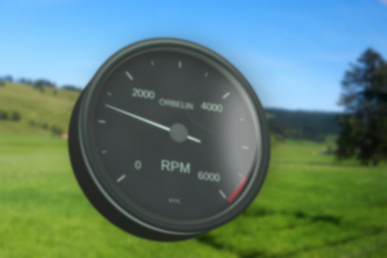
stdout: 1250 rpm
